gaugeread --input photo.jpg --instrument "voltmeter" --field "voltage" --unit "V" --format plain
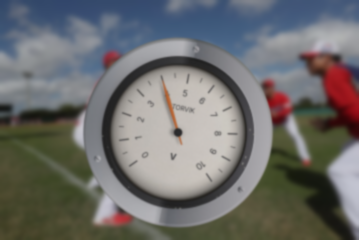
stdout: 4 V
